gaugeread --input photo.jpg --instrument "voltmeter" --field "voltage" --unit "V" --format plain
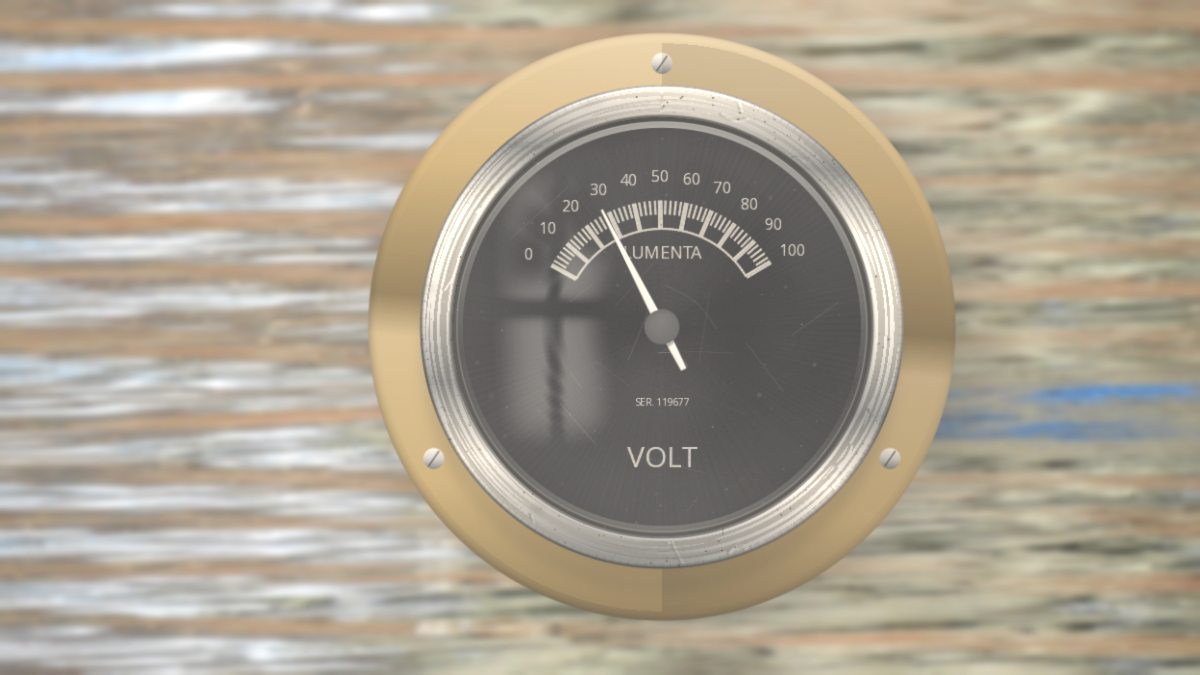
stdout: 28 V
